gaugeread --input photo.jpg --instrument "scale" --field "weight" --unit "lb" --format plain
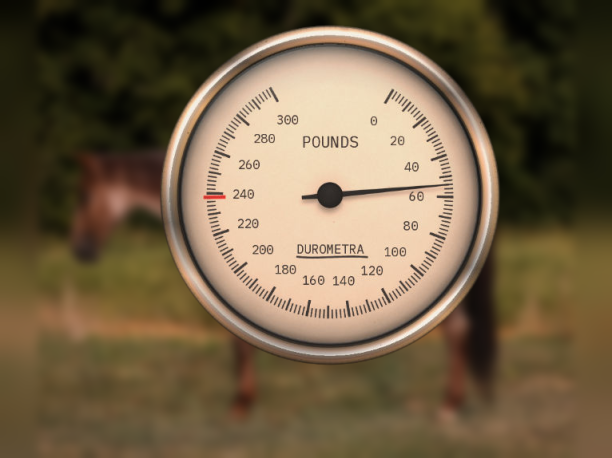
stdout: 54 lb
